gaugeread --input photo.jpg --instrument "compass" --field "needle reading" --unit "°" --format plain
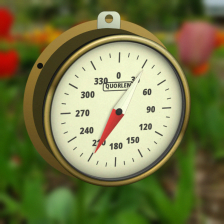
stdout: 210 °
